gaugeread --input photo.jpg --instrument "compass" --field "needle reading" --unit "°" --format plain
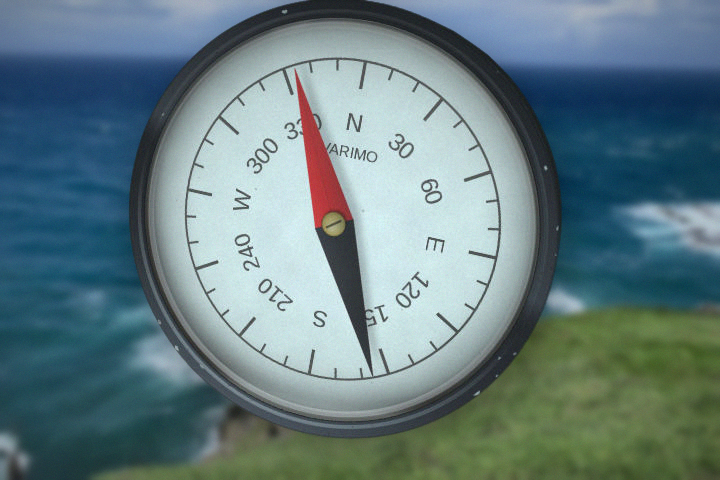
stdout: 335 °
